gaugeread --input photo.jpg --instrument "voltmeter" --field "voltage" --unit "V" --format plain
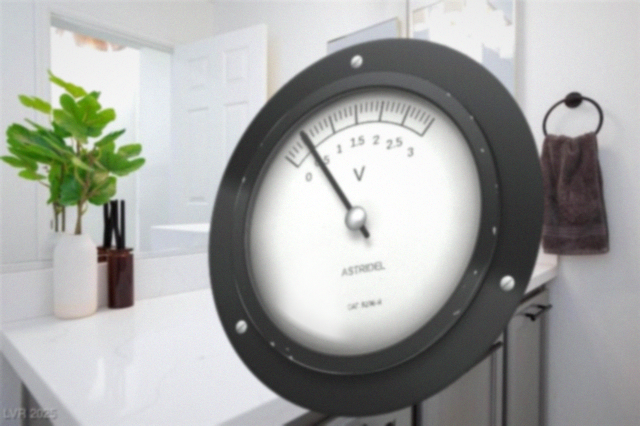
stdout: 0.5 V
